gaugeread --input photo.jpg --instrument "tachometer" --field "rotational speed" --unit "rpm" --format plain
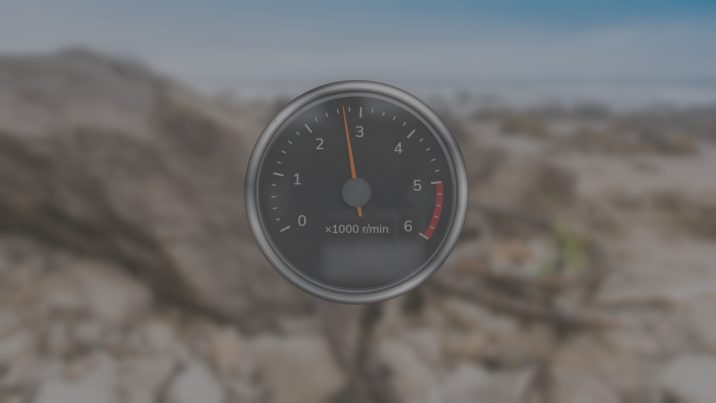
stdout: 2700 rpm
